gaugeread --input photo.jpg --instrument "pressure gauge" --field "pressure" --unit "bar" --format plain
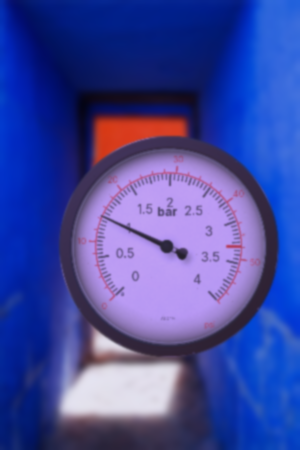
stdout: 1 bar
